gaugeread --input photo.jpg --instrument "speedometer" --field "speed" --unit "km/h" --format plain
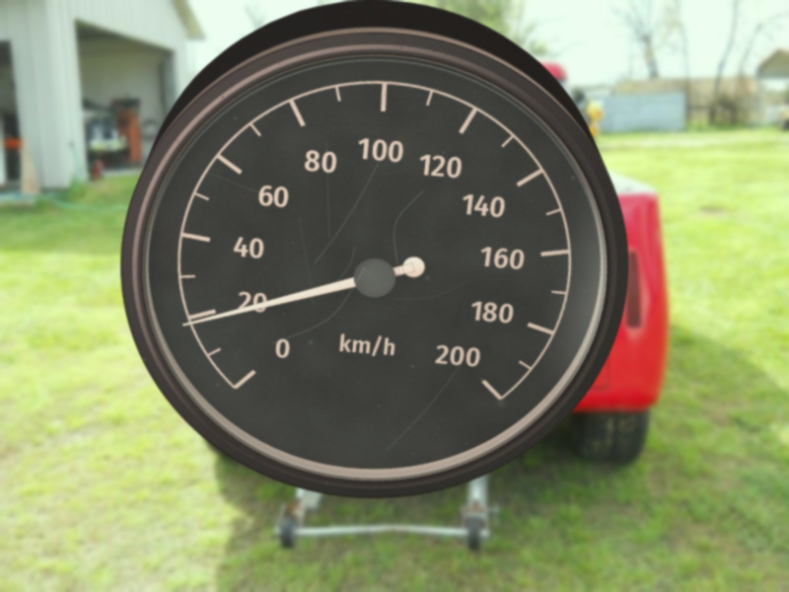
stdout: 20 km/h
